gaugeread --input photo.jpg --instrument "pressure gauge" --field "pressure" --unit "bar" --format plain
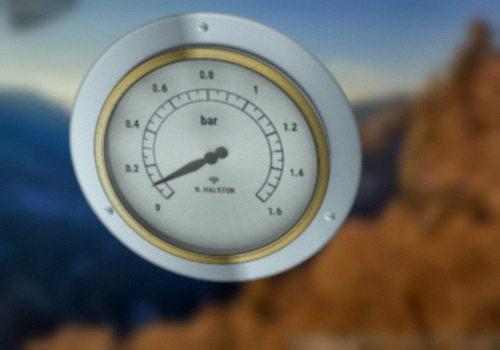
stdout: 0.1 bar
